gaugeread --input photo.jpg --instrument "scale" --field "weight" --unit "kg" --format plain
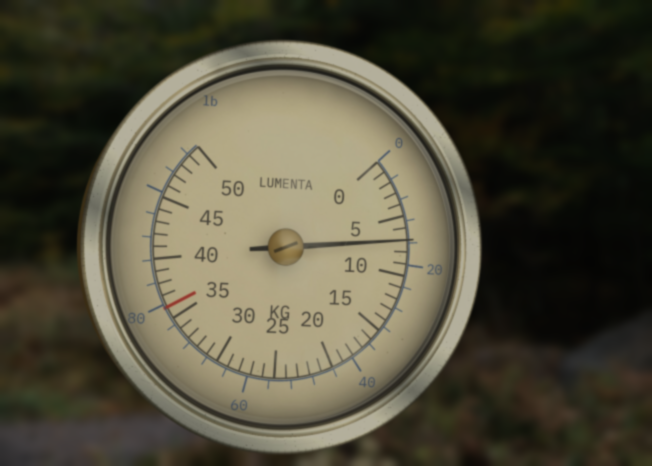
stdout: 7 kg
